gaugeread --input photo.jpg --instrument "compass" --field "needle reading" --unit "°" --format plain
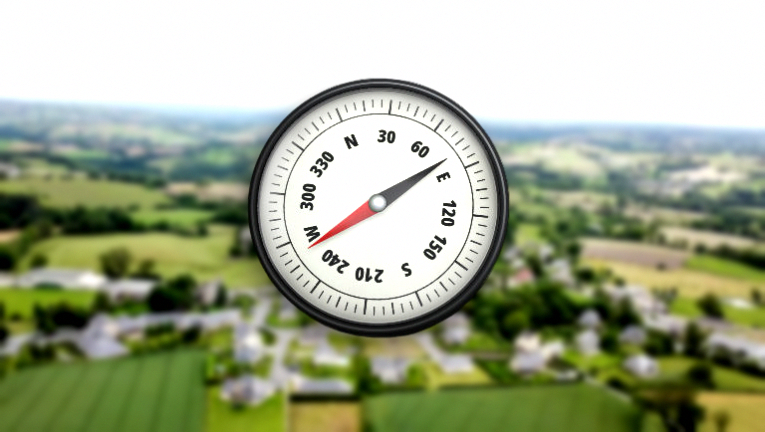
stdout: 260 °
